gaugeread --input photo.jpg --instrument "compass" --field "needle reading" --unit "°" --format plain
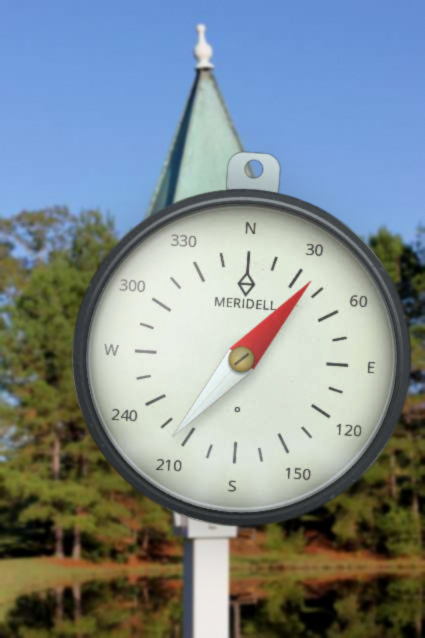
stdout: 37.5 °
